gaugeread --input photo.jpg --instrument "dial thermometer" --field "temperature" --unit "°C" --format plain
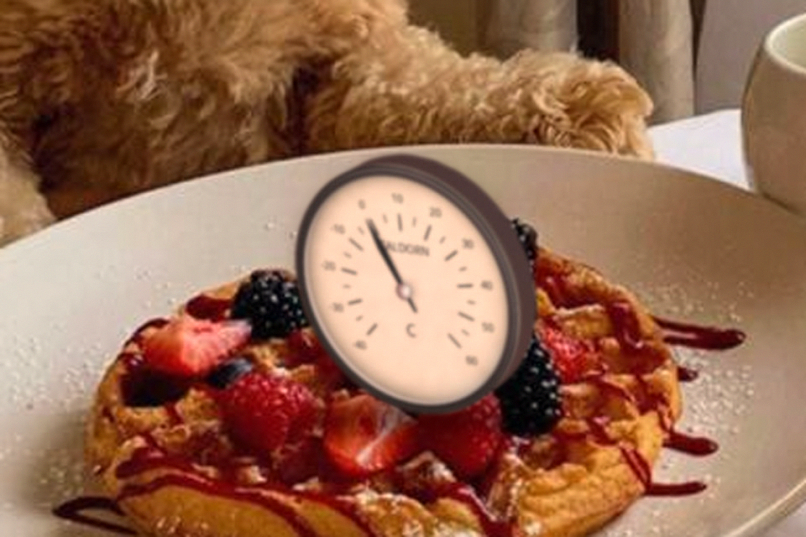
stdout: 0 °C
